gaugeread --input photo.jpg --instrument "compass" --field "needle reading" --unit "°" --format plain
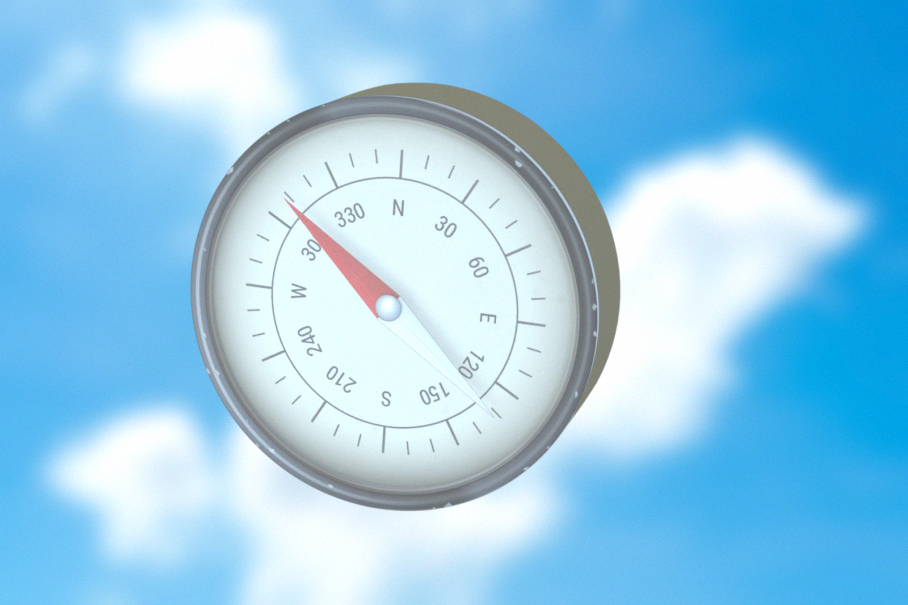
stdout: 310 °
